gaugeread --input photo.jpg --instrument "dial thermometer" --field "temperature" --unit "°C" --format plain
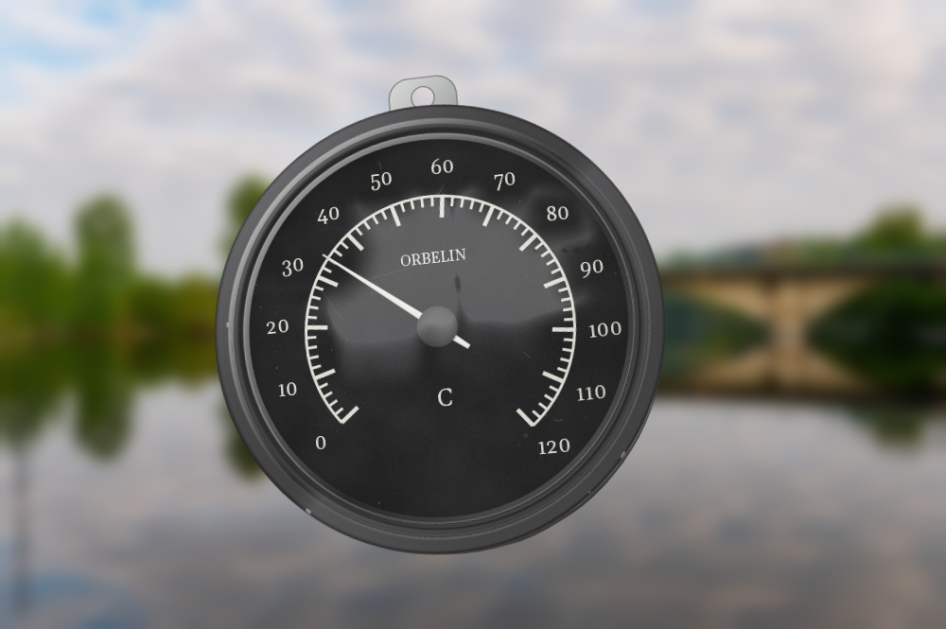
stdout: 34 °C
